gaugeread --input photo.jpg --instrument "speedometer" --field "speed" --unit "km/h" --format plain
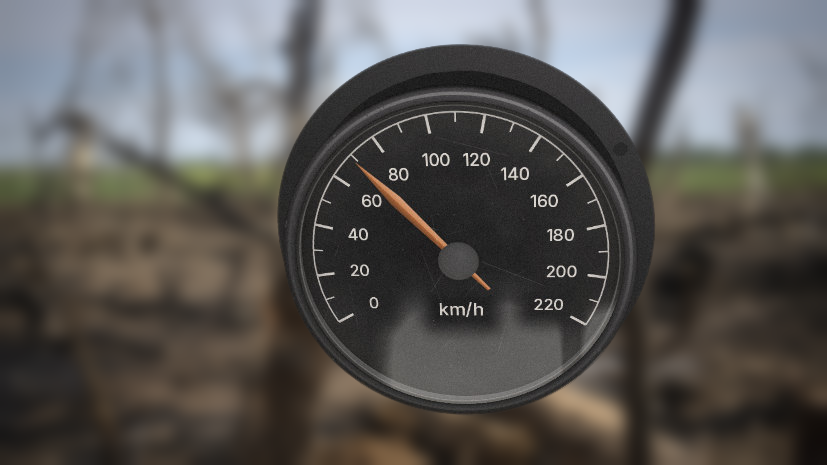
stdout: 70 km/h
